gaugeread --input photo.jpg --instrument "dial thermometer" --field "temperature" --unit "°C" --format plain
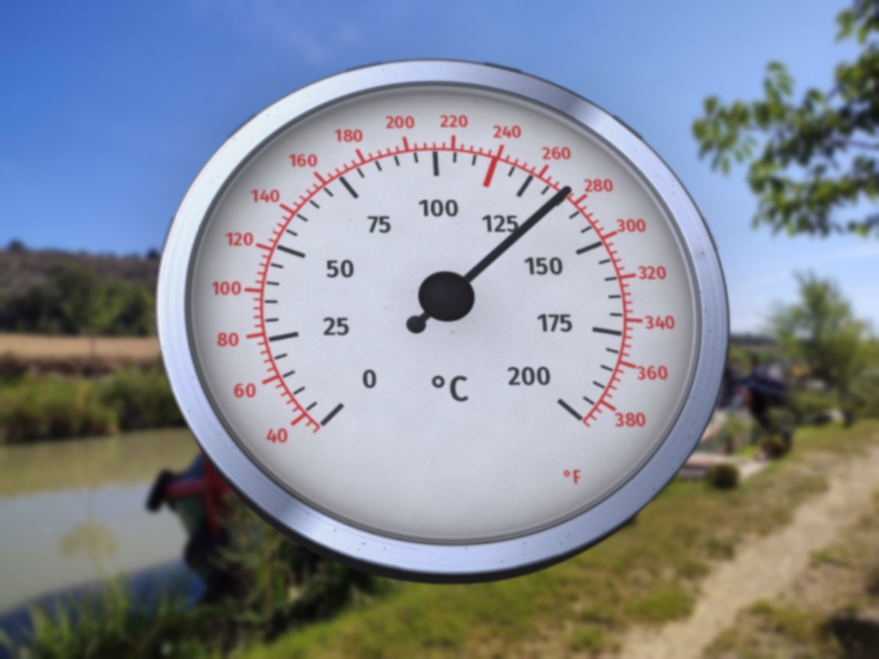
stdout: 135 °C
